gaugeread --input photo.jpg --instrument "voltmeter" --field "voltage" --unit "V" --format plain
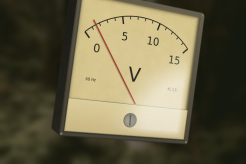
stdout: 1.5 V
